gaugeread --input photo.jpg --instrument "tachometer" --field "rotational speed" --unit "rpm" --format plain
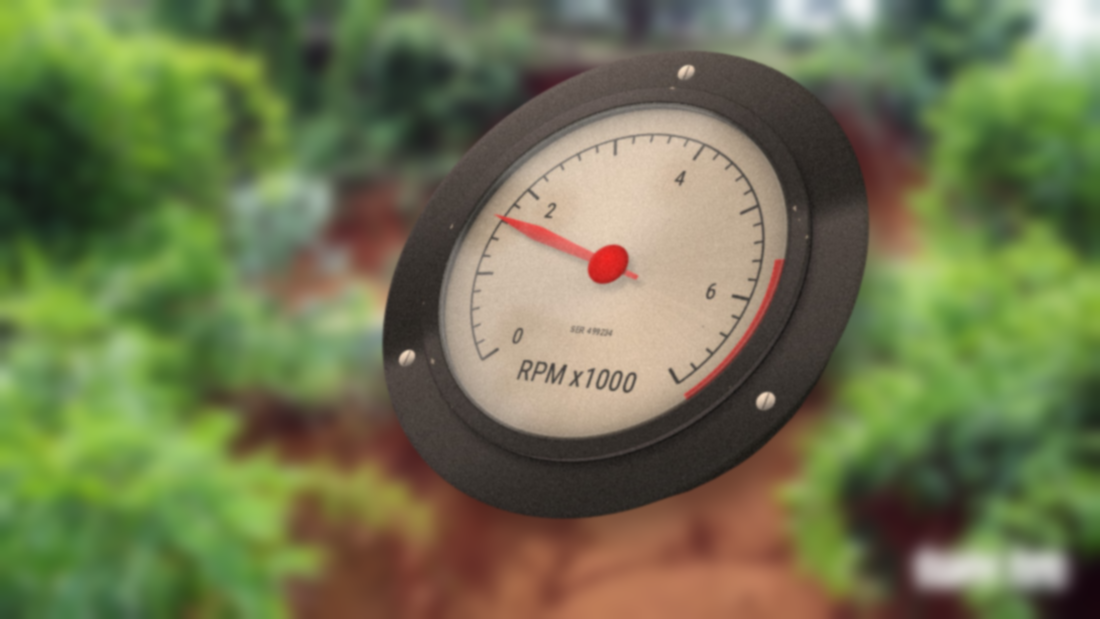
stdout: 1600 rpm
